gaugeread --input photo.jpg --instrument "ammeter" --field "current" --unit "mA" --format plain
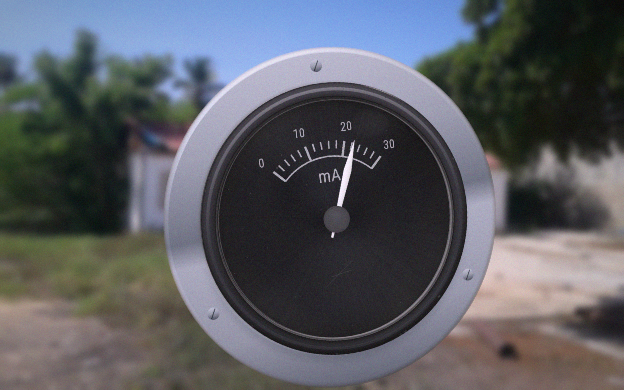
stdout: 22 mA
